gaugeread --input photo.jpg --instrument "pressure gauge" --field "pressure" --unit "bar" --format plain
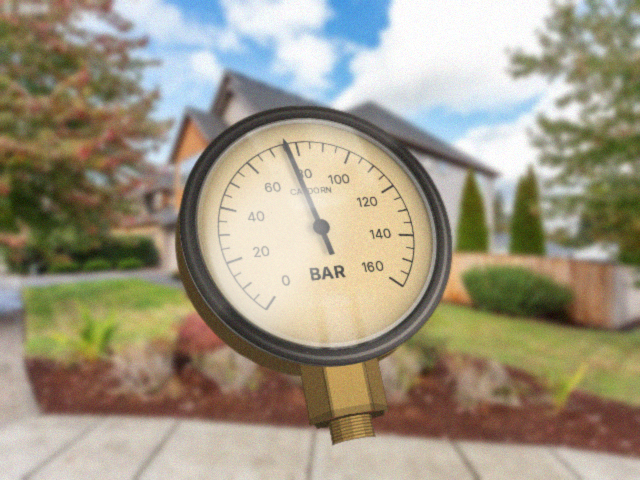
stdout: 75 bar
